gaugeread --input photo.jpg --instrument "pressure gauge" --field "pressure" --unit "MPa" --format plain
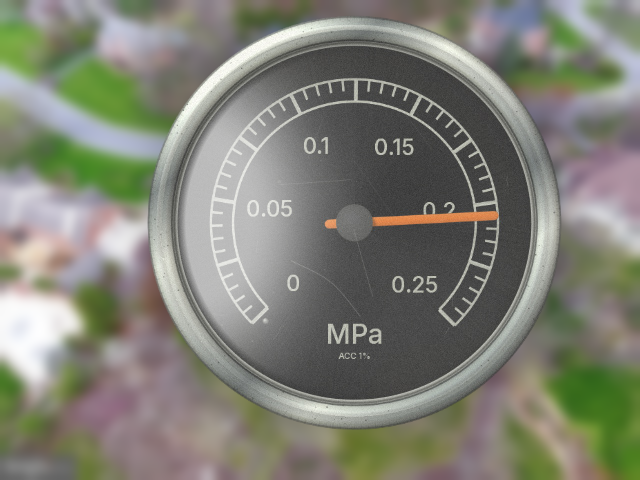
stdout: 0.205 MPa
